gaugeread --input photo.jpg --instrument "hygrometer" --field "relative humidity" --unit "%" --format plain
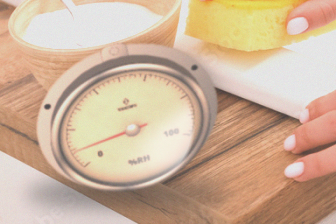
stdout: 10 %
